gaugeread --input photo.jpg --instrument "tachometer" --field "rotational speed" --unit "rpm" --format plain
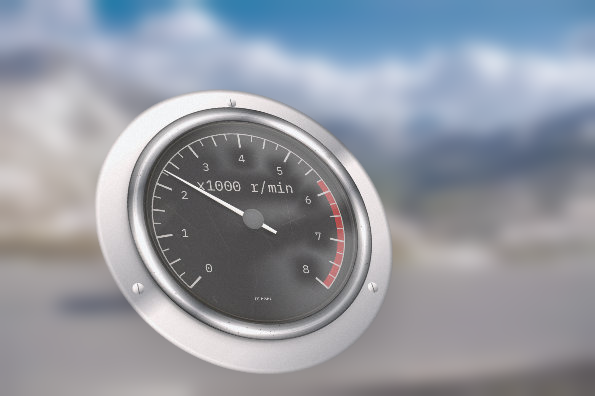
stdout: 2250 rpm
